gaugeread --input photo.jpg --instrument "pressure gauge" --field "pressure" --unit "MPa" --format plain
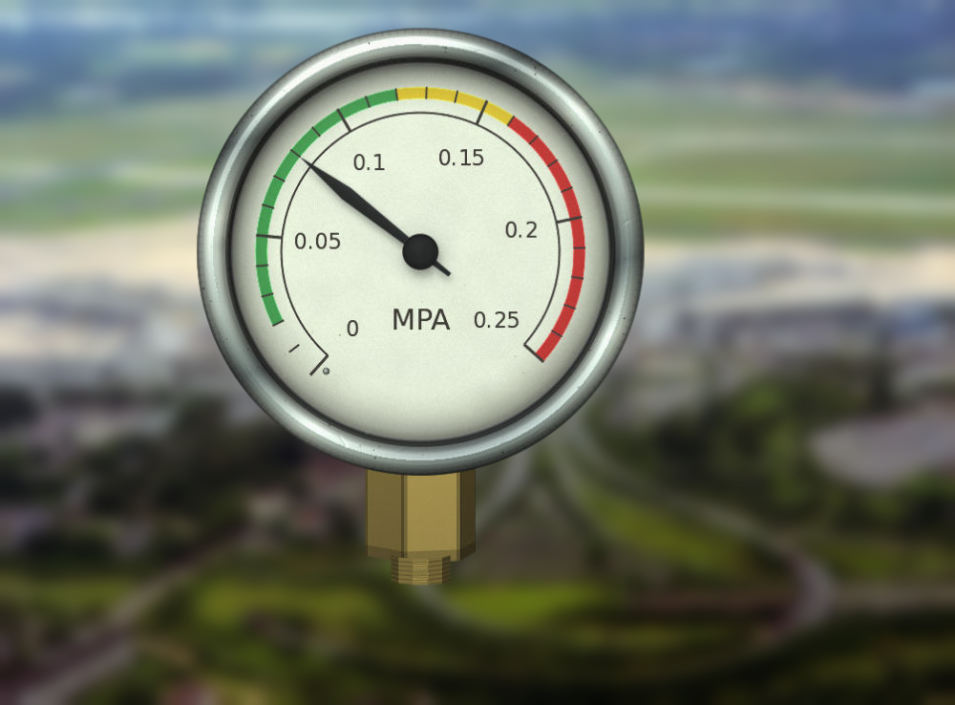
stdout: 0.08 MPa
